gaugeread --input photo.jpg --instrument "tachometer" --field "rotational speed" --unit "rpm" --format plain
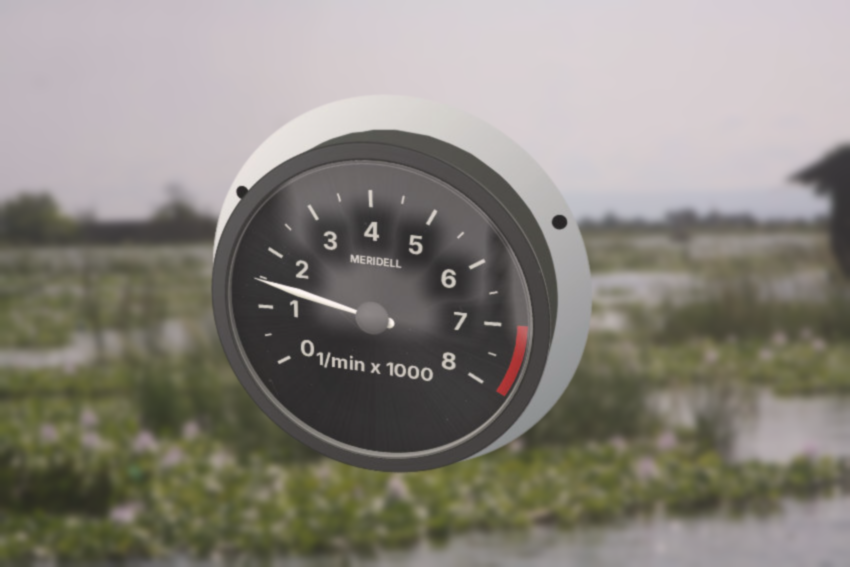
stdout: 1500 rpm
